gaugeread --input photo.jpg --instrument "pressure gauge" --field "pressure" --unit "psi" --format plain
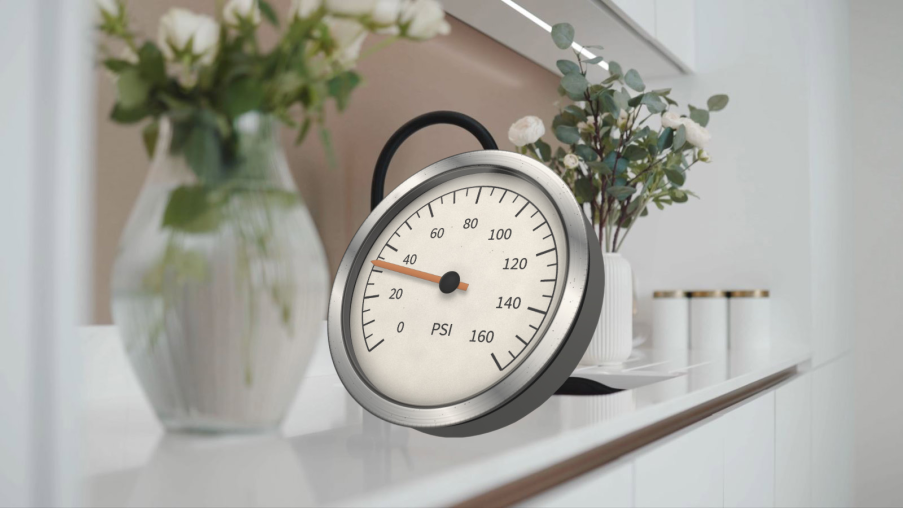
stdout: 32.5 psi
